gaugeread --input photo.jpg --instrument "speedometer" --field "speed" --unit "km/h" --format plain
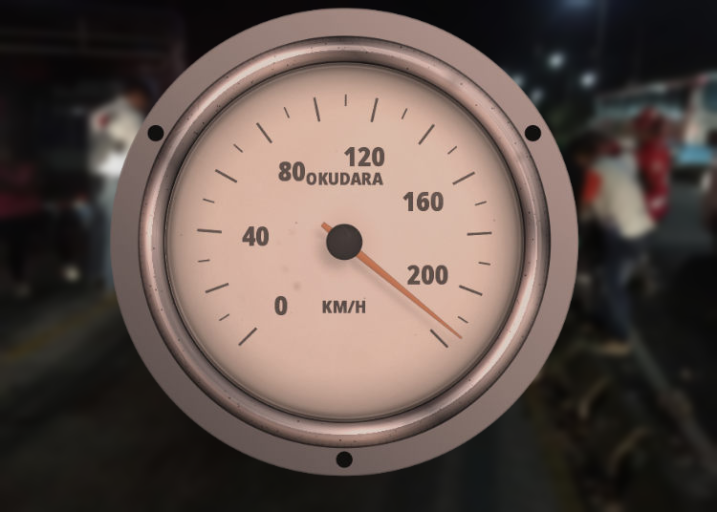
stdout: 215 km/h
